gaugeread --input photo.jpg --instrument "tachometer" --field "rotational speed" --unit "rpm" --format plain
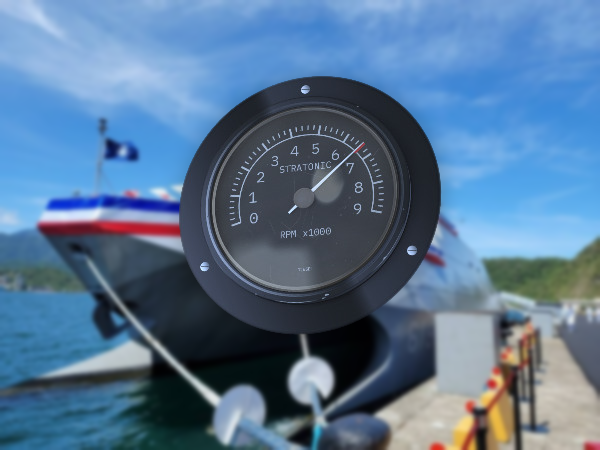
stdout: 6600 rpm
